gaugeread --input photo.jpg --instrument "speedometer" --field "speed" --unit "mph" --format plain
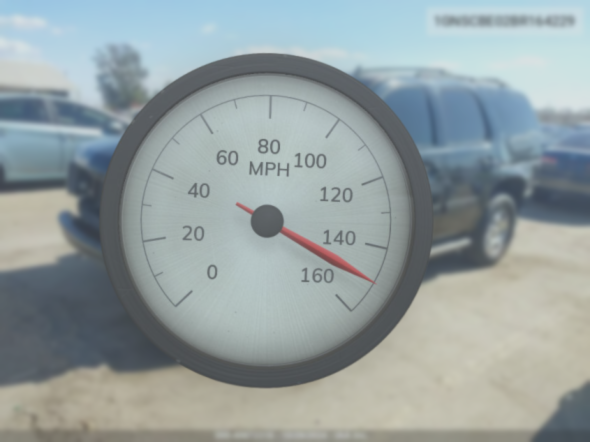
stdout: 150 mph
